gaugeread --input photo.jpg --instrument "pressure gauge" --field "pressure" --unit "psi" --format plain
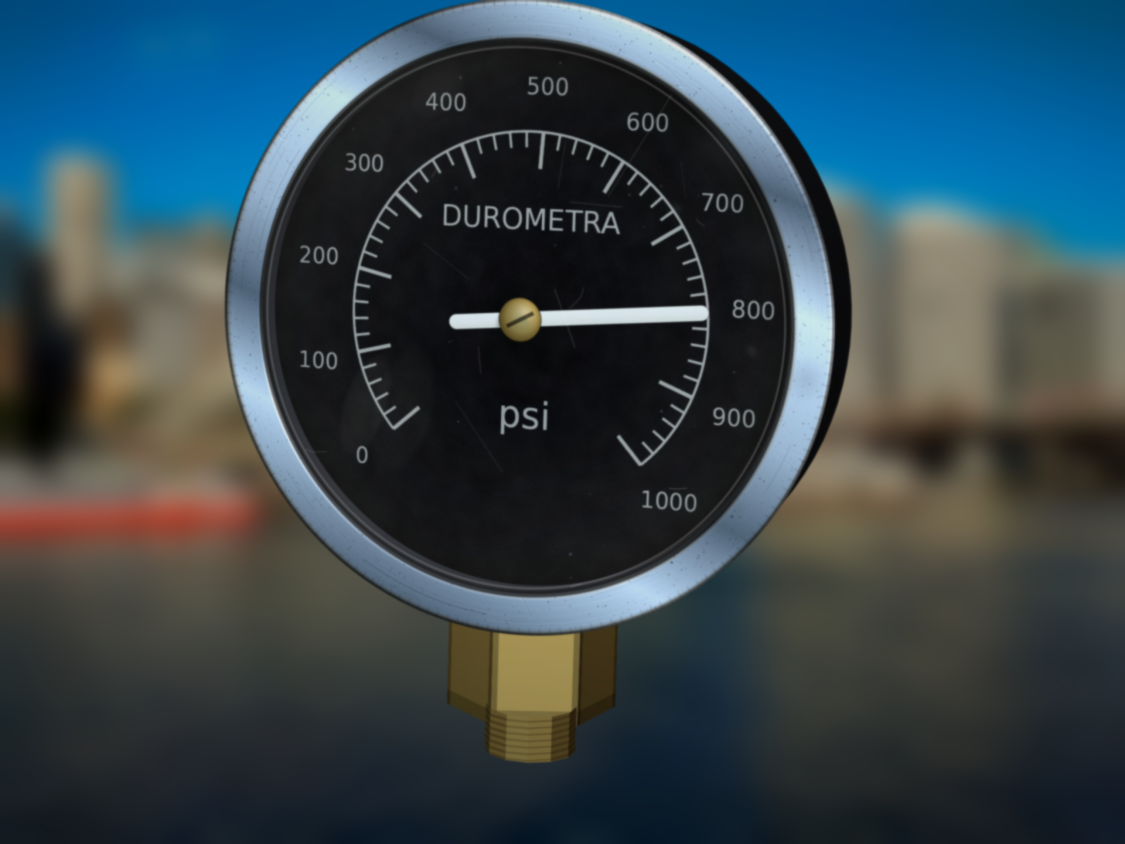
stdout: 800 psi
